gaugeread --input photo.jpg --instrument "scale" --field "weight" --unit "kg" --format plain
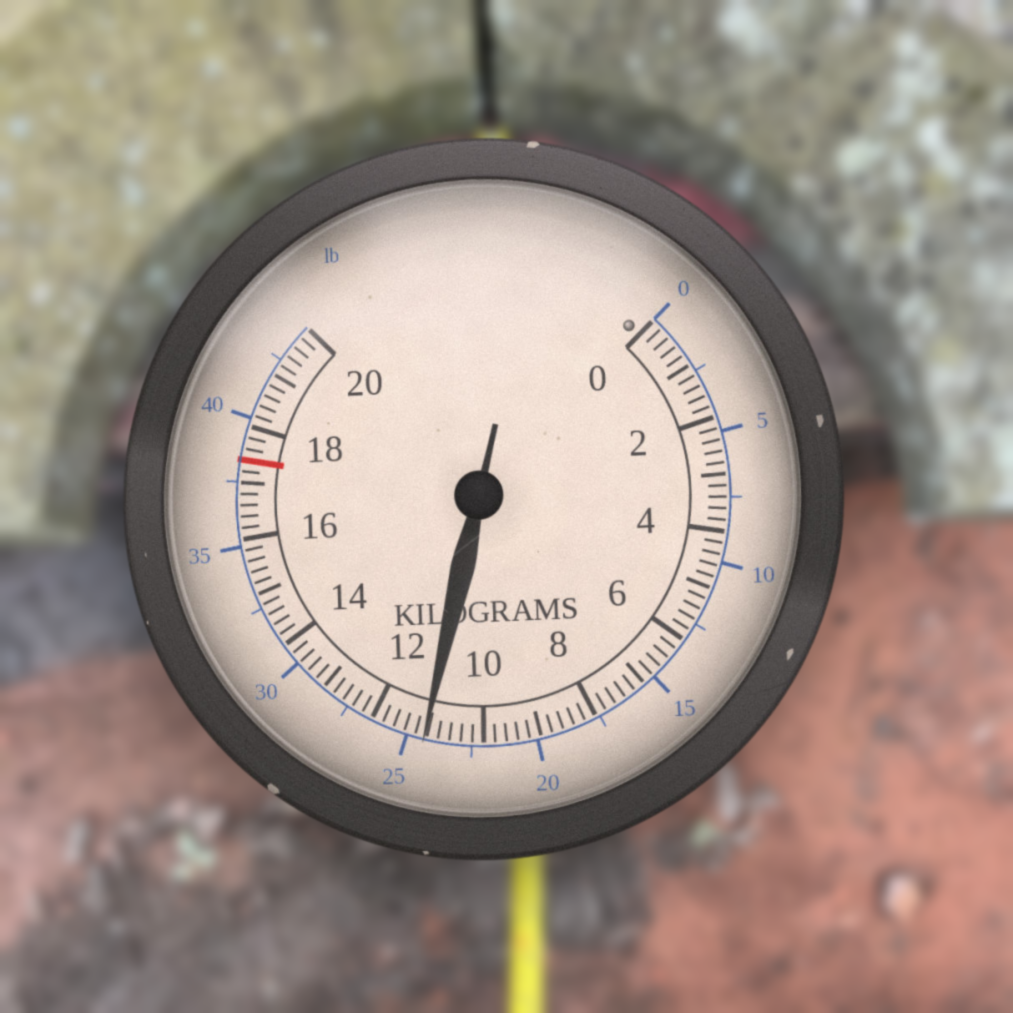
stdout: 11 kg
